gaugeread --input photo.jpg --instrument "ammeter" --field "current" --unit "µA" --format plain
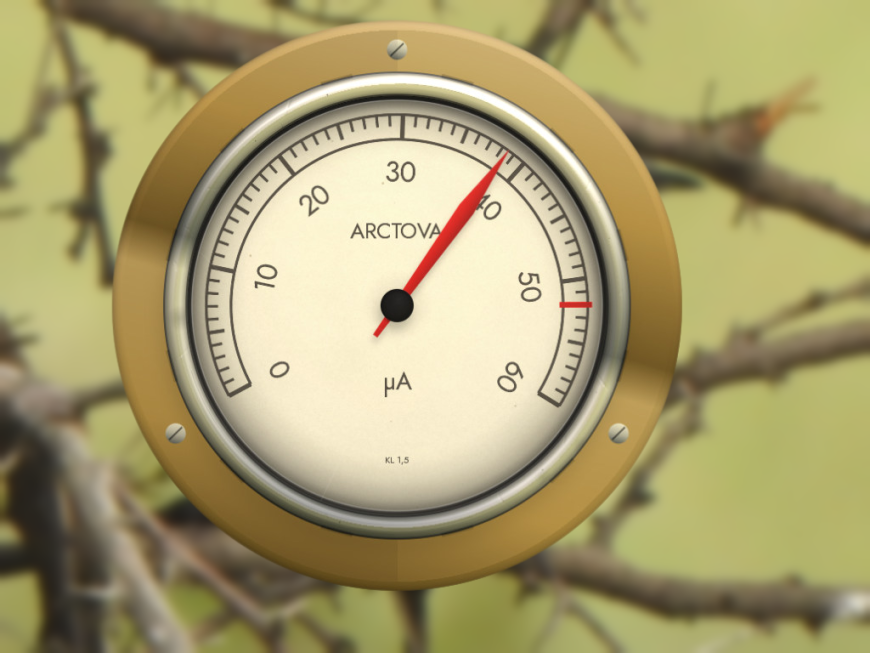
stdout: 38.5 µA
